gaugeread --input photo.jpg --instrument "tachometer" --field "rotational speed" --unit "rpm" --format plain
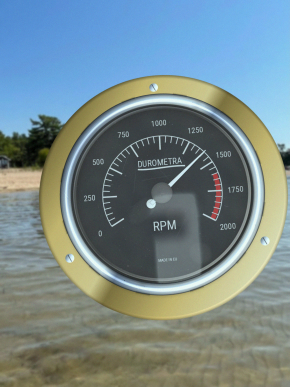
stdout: 1400 rpm
